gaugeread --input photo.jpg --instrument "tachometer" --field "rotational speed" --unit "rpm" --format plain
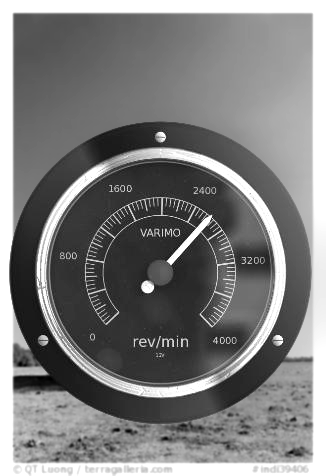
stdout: 2600 rpm
